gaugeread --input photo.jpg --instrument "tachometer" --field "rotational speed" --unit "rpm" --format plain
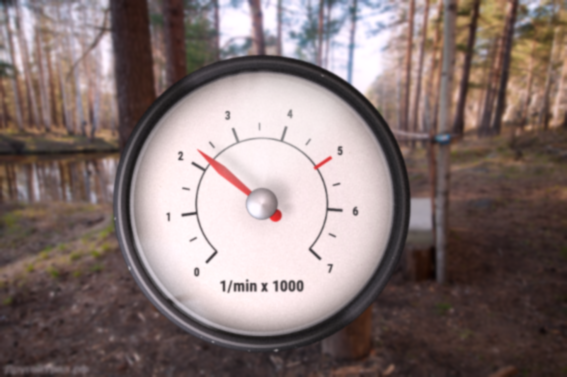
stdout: 2250 rpm
